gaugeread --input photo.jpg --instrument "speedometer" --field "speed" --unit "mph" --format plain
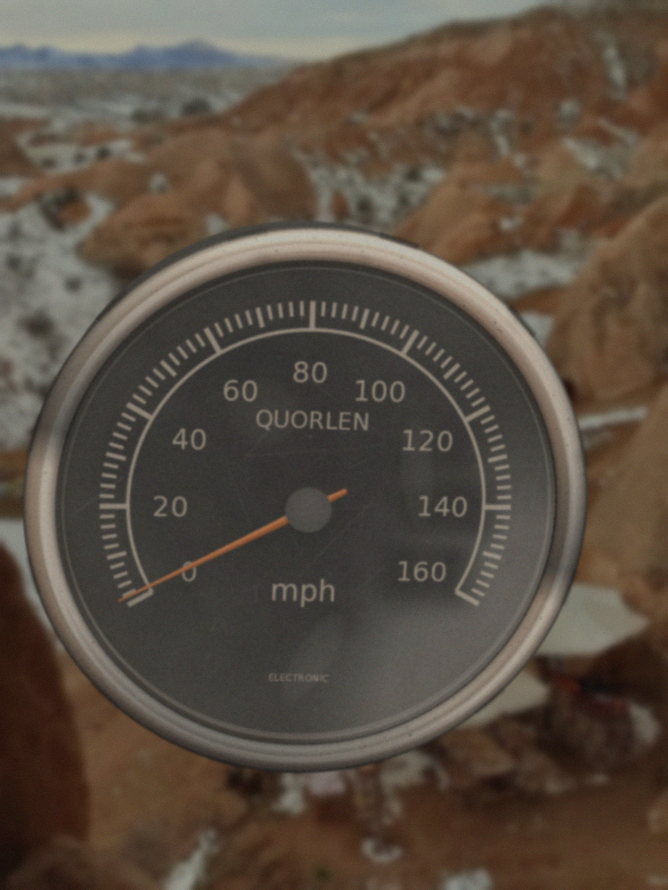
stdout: 2 mph
